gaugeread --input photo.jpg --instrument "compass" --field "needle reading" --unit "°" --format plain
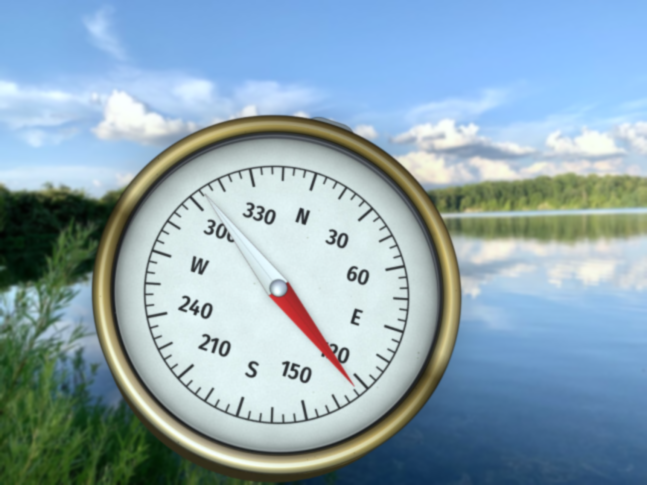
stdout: 125 °
